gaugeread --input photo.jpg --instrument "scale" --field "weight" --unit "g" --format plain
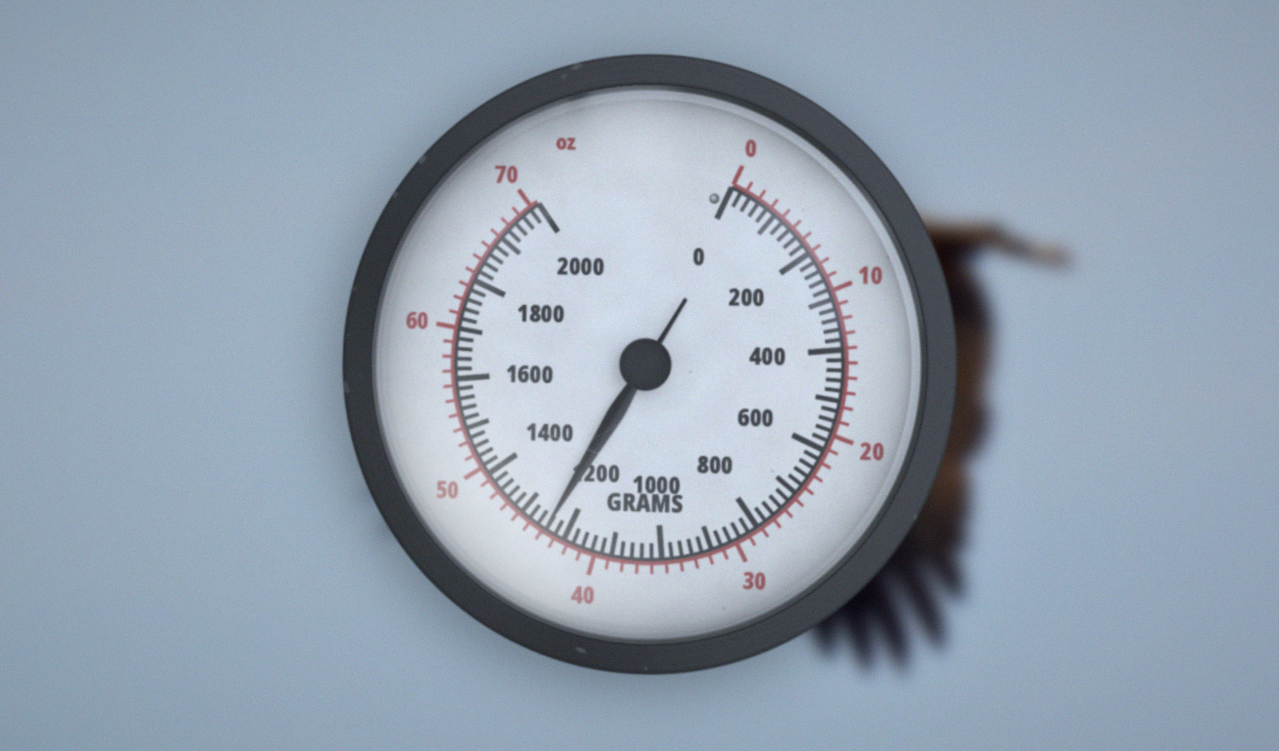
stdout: 1240 g
